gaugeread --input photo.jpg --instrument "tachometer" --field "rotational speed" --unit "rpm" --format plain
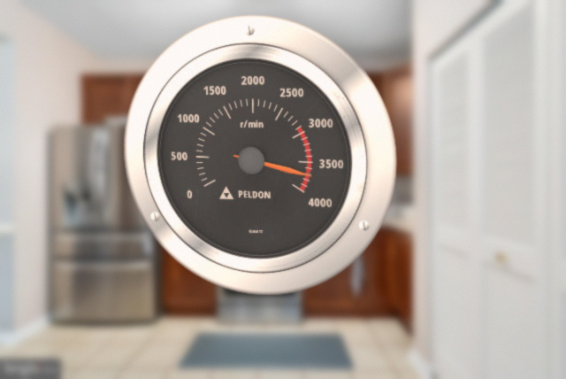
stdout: 3700 rpm
